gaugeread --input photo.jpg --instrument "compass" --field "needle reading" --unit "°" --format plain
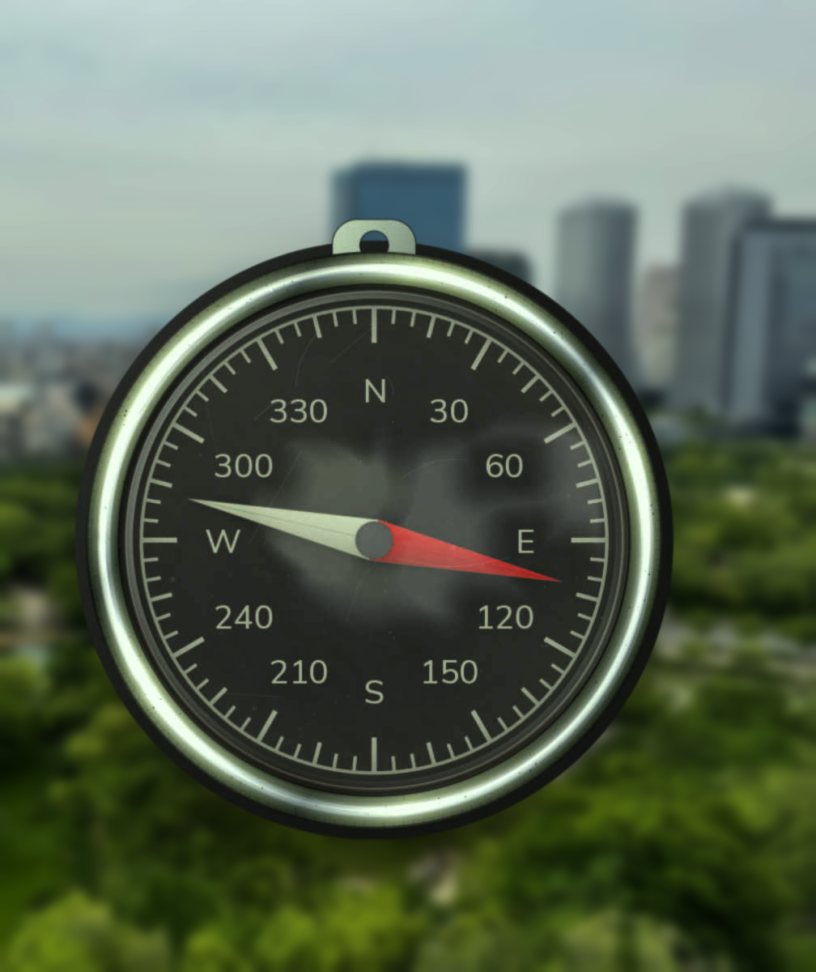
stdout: 102.5 °
